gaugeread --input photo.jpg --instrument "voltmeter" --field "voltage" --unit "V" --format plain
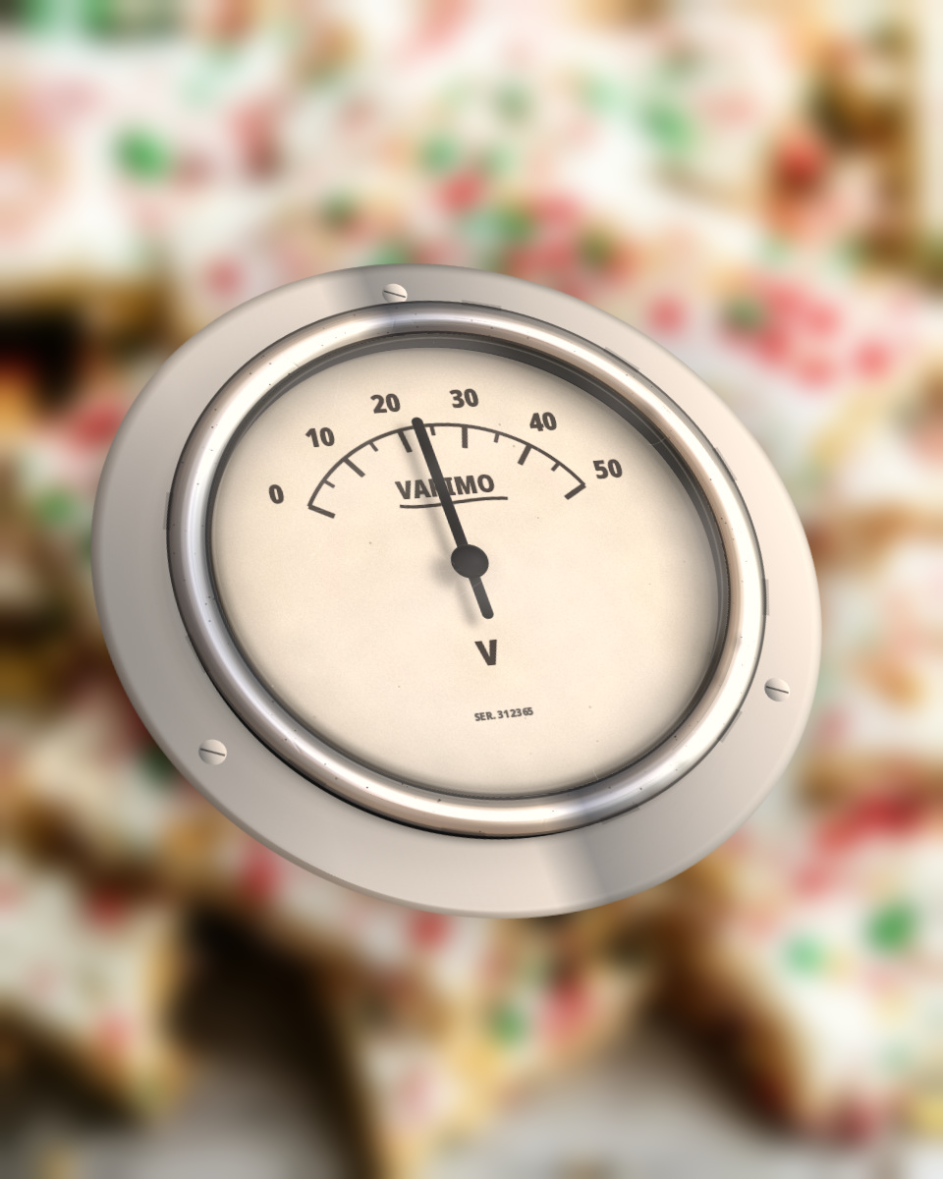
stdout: 22.5 V
